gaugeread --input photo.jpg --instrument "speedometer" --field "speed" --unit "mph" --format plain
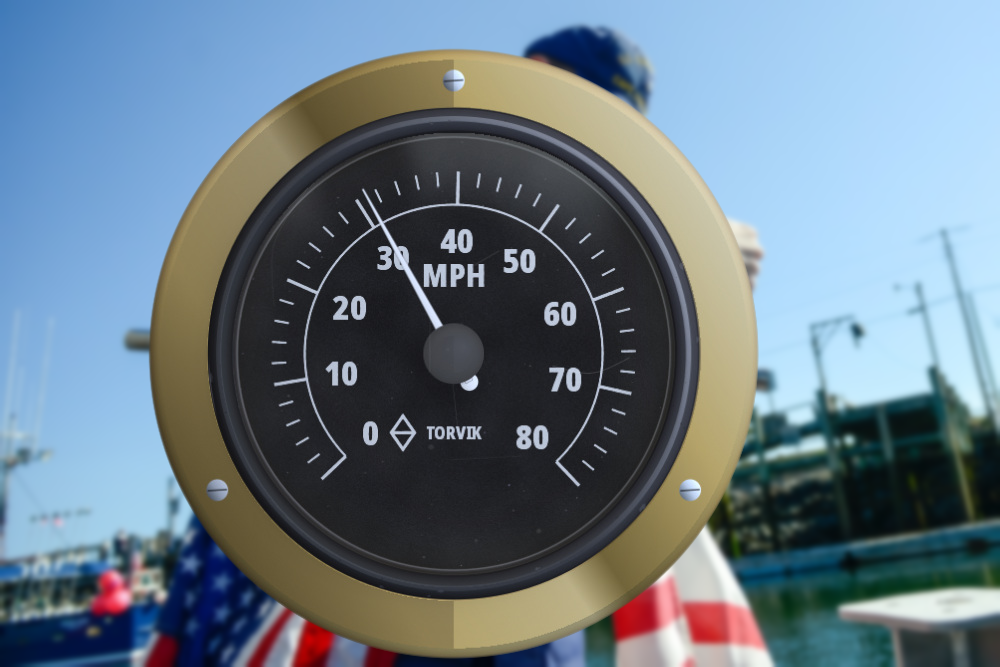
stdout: 31 mph
